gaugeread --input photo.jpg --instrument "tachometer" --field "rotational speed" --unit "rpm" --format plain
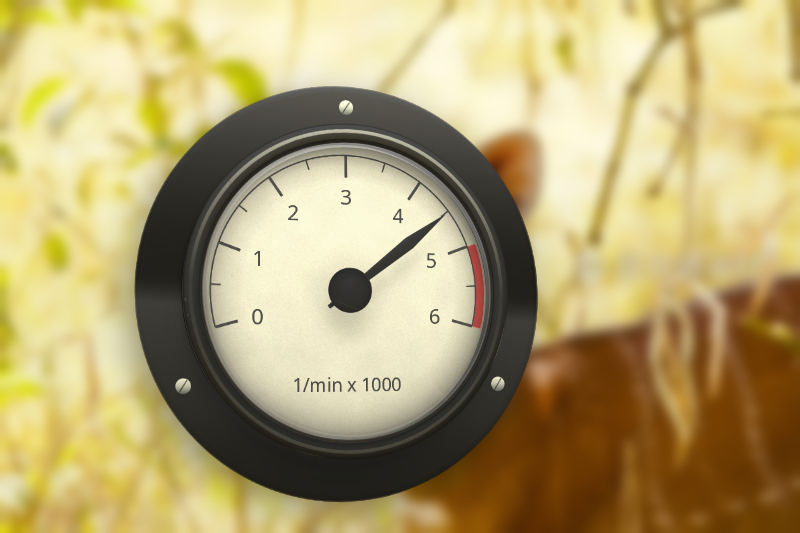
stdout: 4500 rpm
